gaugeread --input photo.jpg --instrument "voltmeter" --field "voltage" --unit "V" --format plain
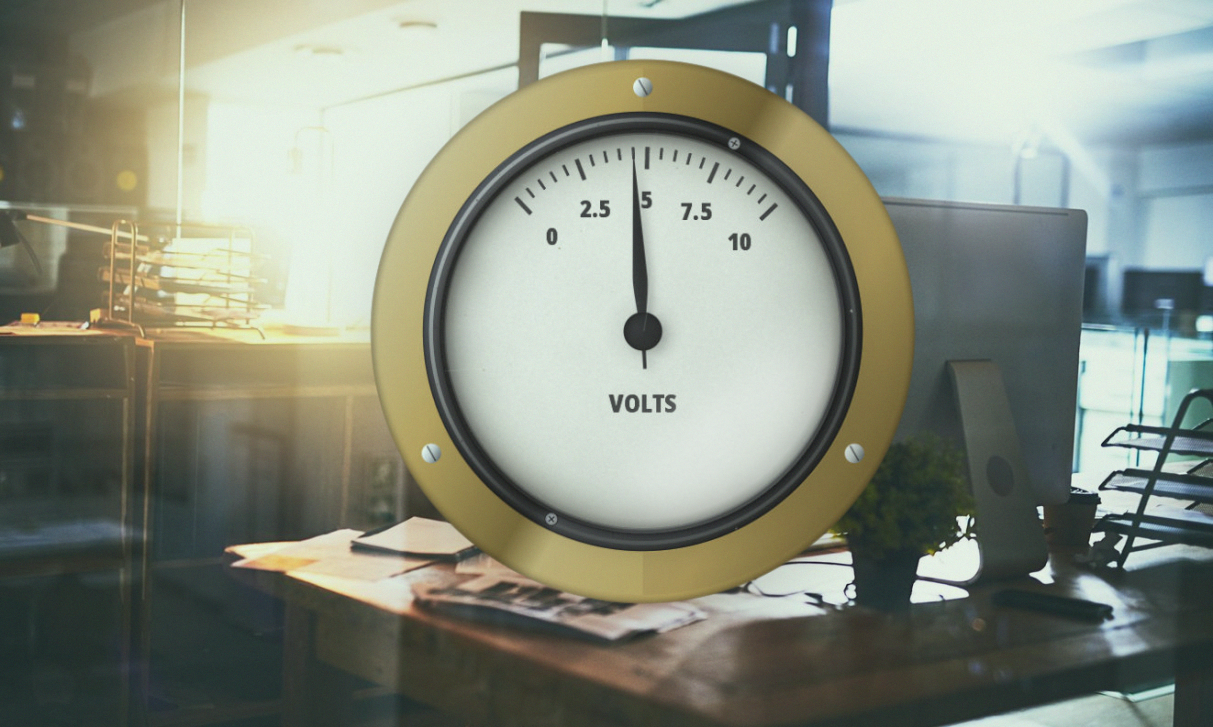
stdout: 4.5 V
